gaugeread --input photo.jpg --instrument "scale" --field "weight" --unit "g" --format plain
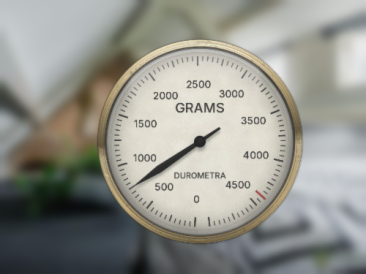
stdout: 750 g
